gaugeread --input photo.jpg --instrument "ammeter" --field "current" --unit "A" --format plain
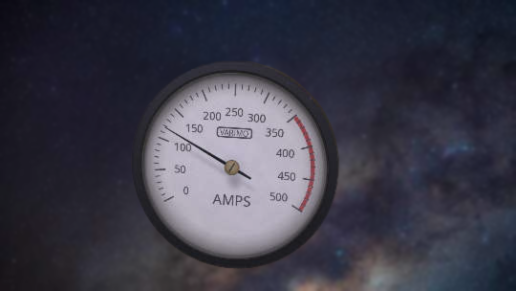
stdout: 120 A
